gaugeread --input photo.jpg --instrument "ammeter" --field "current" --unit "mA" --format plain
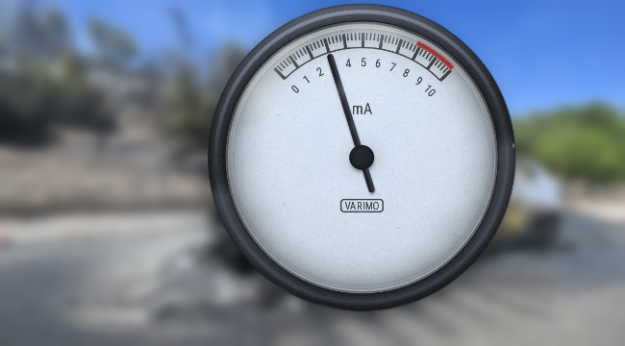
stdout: 3 mA
